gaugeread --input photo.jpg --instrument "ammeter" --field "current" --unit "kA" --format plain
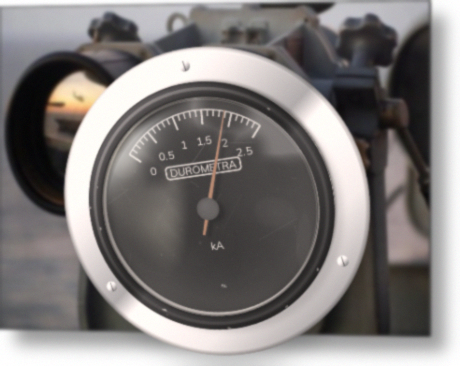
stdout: 1.9 kA
